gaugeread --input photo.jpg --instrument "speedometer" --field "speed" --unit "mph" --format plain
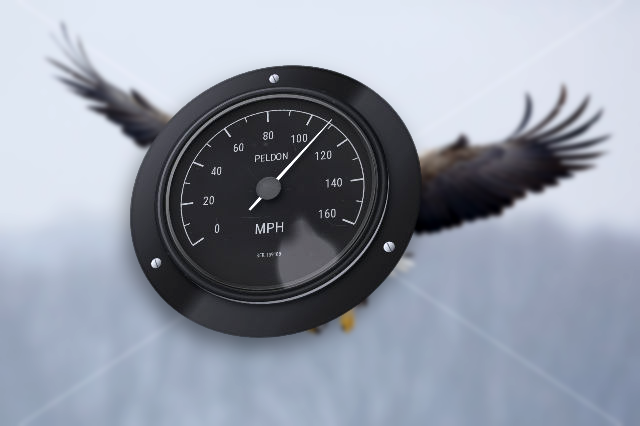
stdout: 110 mph
